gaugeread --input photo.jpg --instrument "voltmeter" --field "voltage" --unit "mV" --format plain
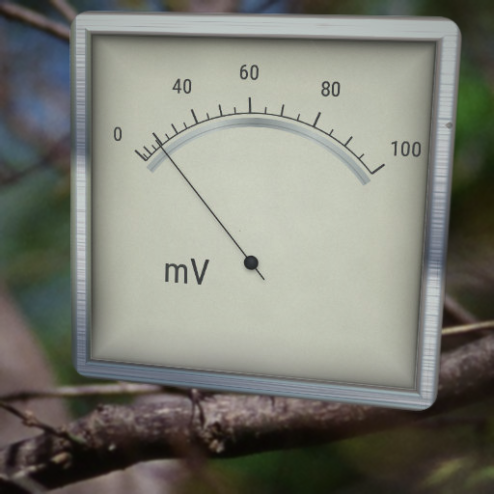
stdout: 20 mV
